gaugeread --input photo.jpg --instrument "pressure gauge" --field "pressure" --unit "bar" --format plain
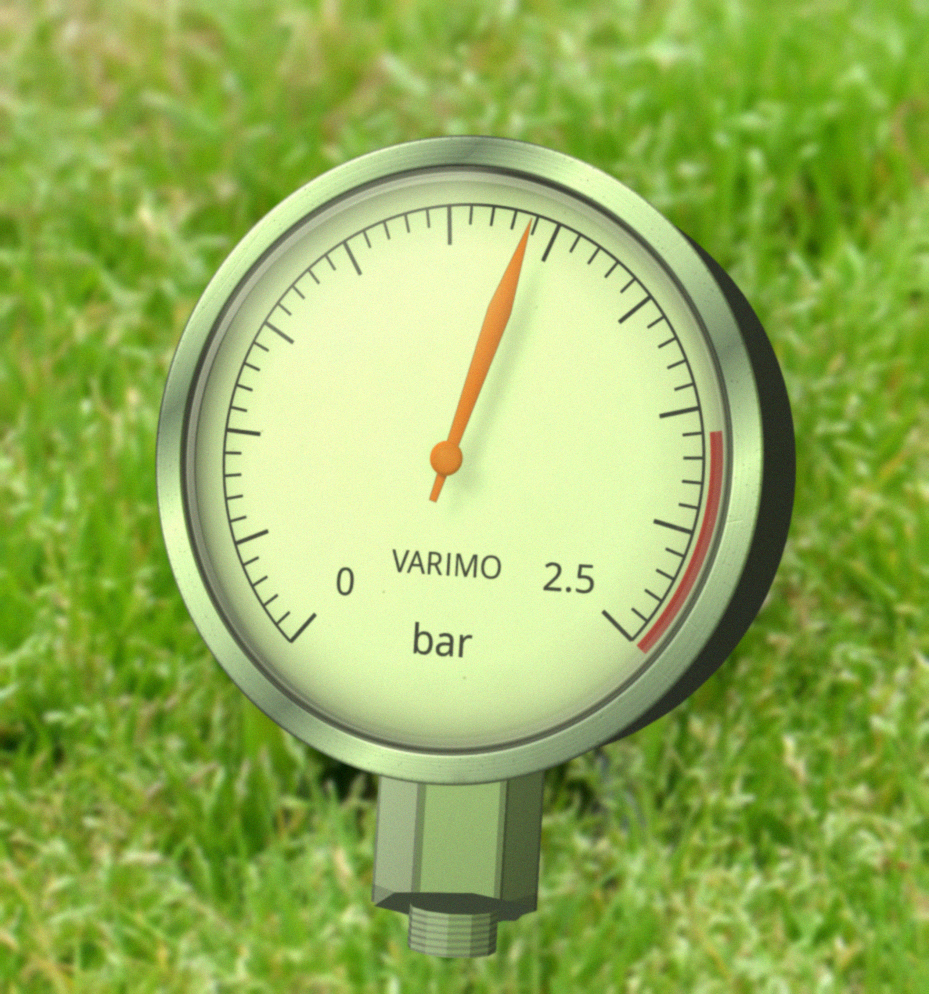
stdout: 1.45 bar
